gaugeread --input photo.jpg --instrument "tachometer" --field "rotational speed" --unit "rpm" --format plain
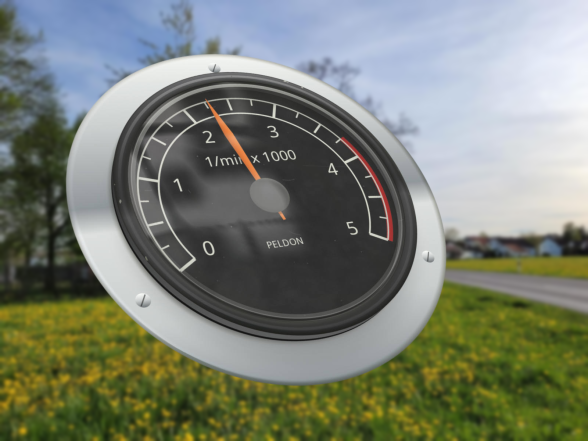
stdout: 2250 rpm
